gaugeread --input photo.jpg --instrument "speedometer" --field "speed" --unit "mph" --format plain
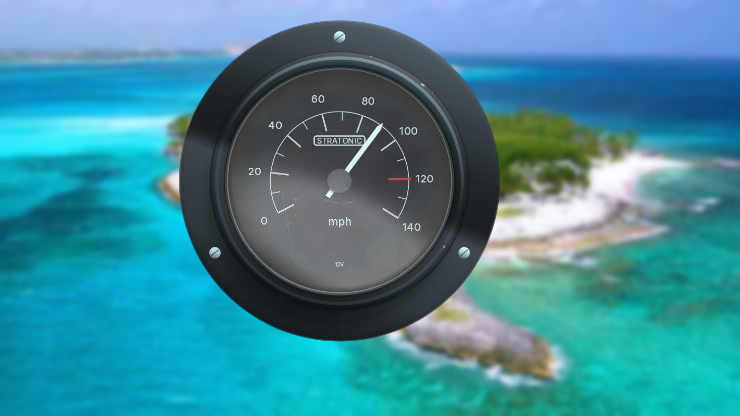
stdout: 90 mph
